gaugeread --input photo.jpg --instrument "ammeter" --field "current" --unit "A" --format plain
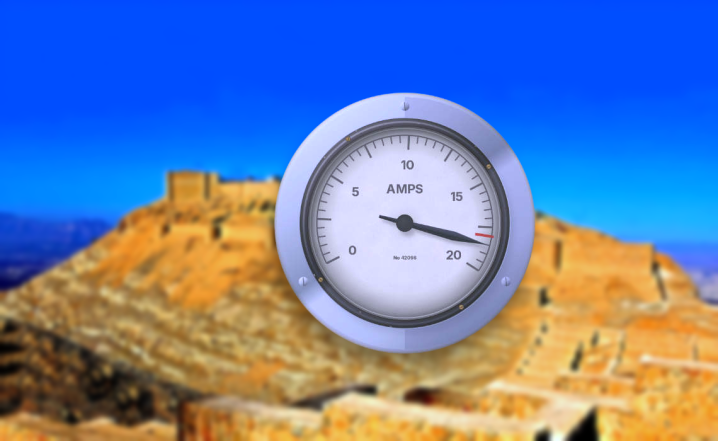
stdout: 18.5 A
